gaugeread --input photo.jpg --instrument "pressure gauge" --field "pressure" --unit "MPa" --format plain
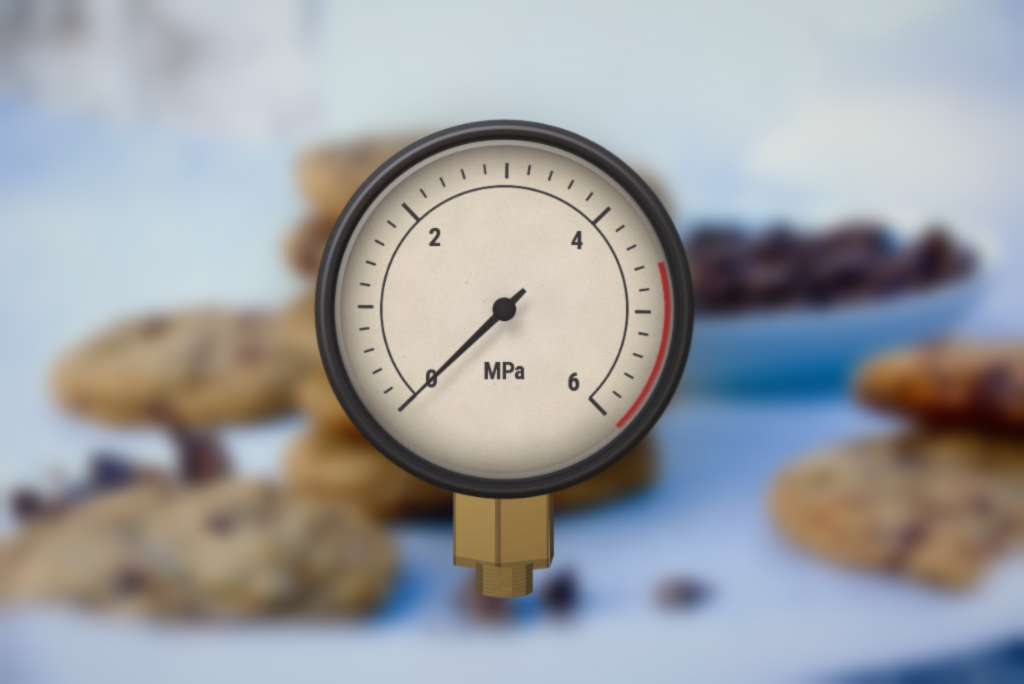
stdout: 0 MPa
